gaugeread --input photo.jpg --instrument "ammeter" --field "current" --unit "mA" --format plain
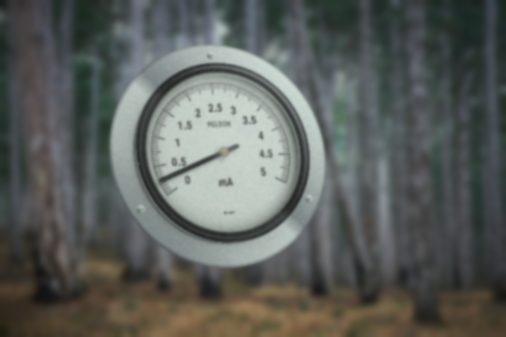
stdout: 0.25 mA
